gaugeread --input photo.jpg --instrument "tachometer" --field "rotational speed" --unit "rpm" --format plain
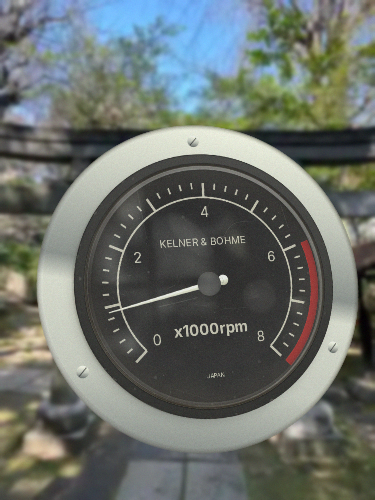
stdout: 900 rpm
